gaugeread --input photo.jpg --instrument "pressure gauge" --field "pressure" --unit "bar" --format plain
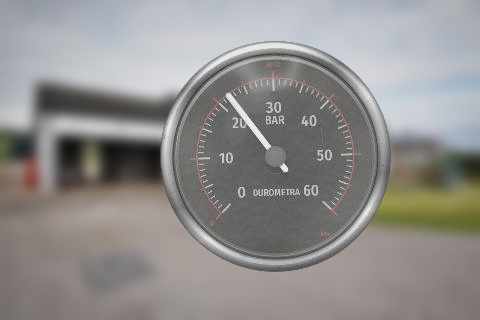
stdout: 22 bar
